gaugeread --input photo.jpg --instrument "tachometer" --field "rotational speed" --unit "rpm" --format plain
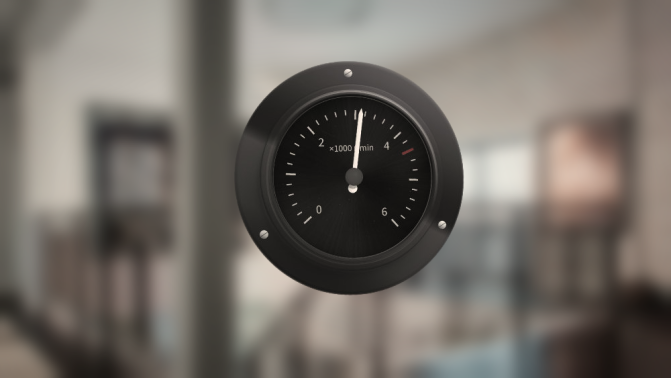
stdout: 3100 rpm
